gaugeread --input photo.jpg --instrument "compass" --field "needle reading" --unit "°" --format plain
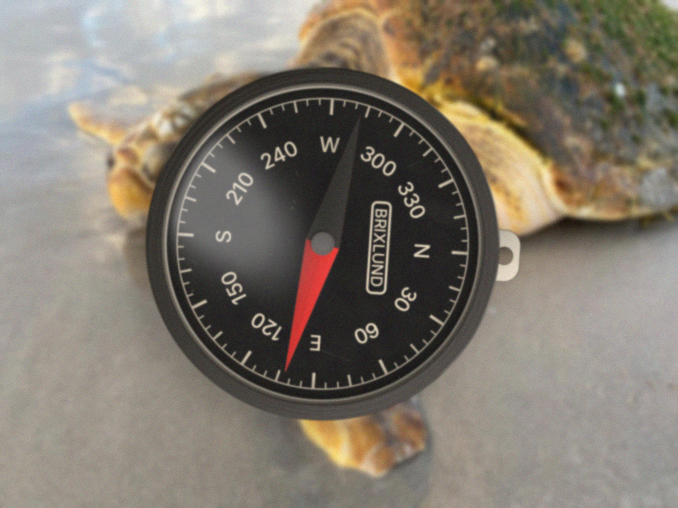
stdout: 102.5 °
